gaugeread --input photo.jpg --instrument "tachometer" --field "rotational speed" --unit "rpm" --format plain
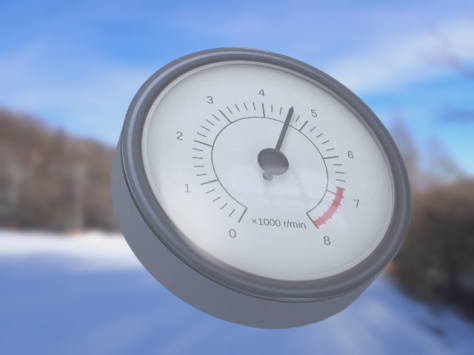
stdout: 4600 rpm
